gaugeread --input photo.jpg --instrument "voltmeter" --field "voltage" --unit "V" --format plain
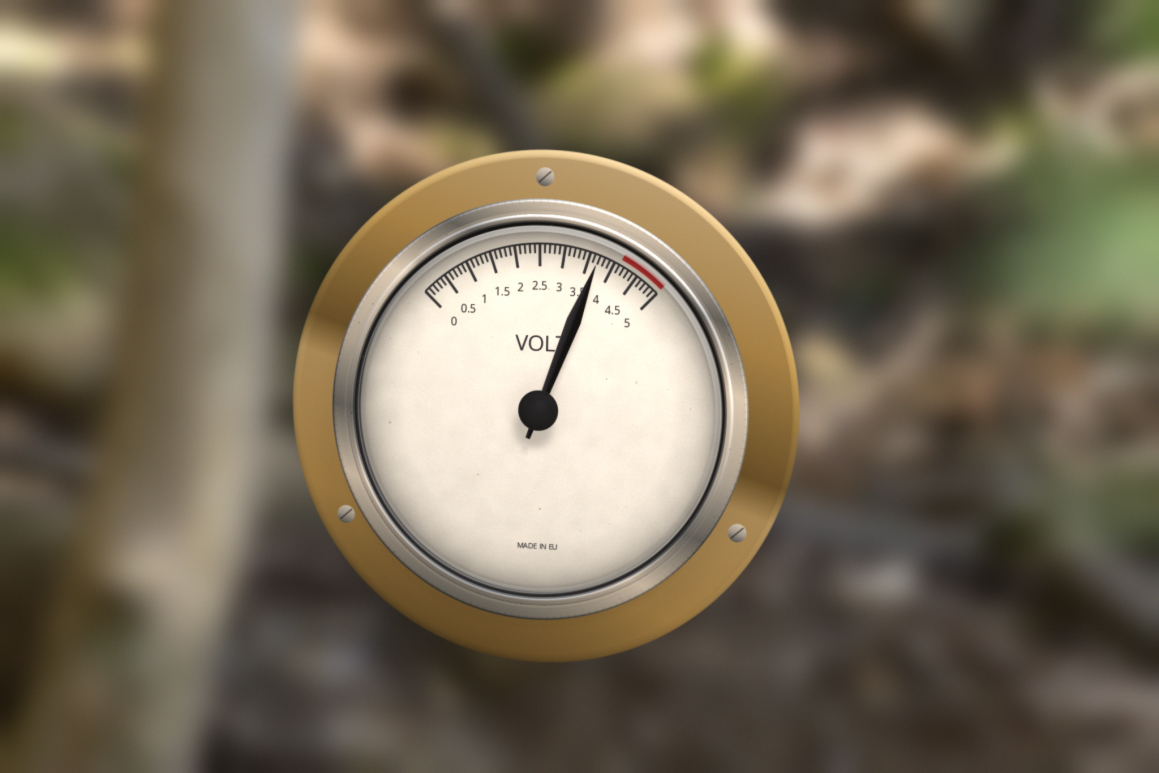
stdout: 3.7 V
